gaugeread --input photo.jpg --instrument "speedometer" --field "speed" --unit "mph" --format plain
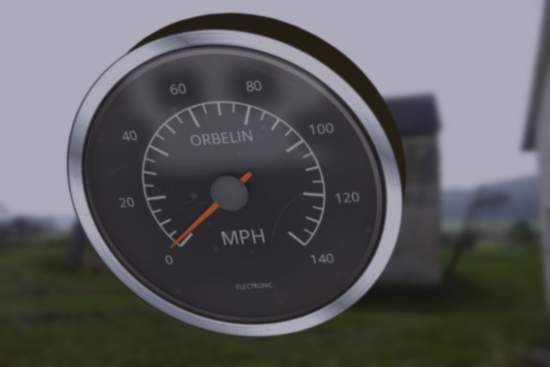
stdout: 2.5 mph
